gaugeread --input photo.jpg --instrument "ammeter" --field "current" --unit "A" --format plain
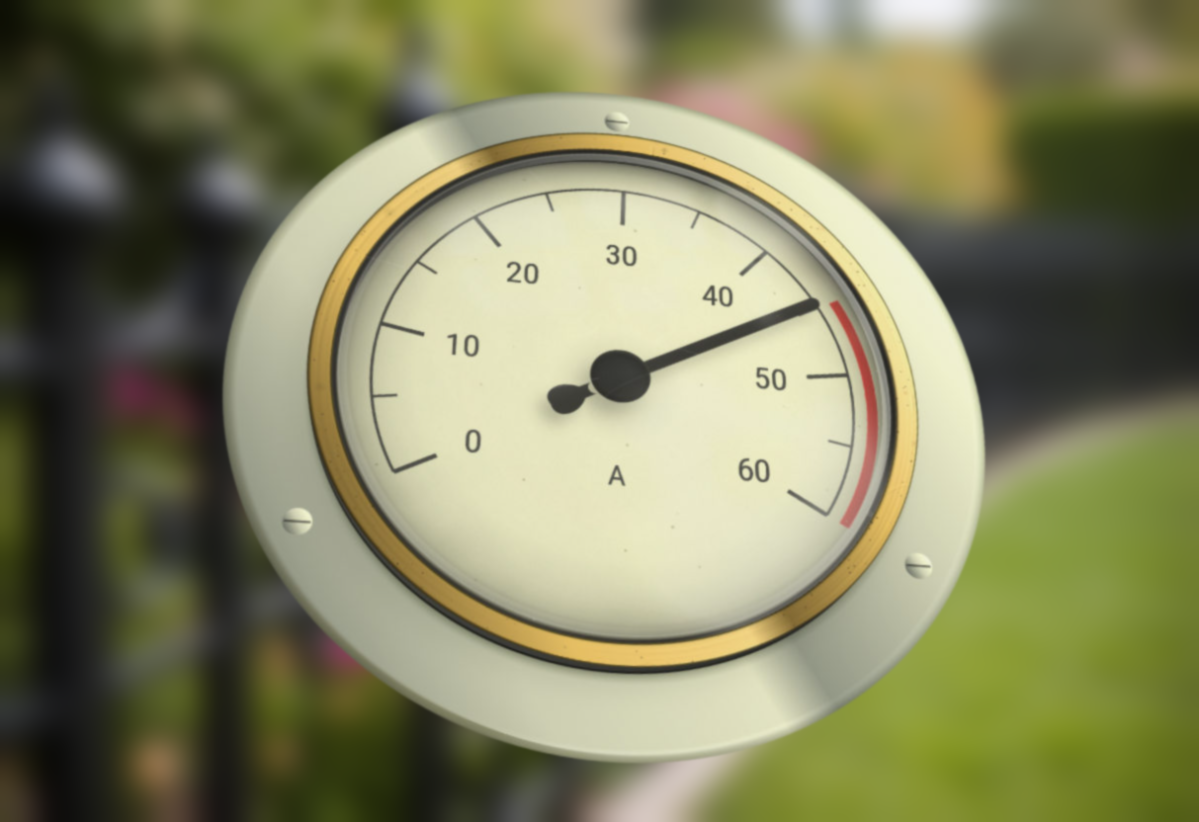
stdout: 45 A
